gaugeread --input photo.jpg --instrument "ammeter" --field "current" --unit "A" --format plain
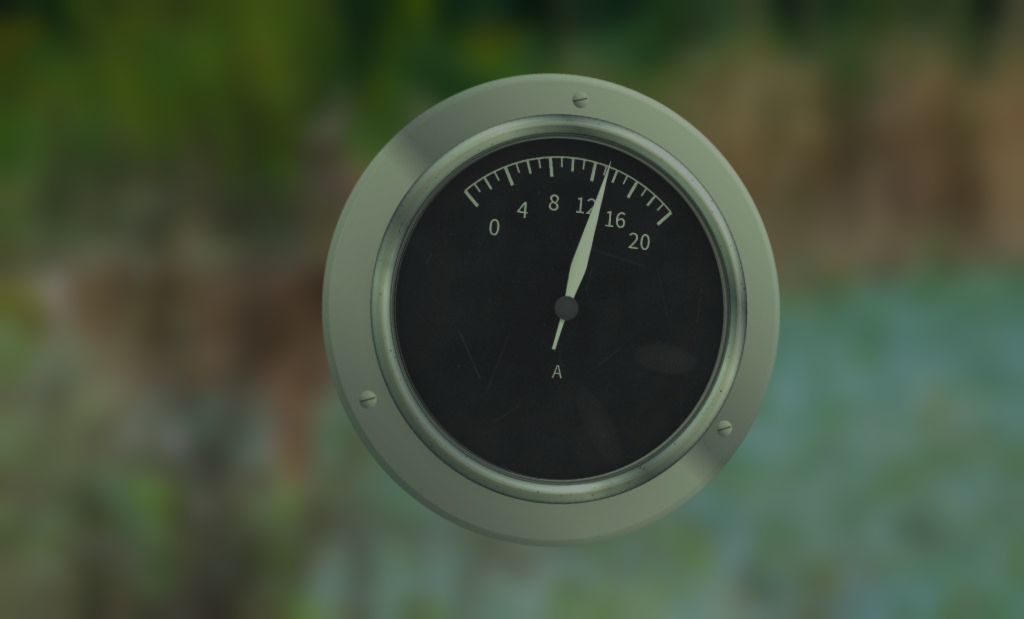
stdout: 13 A
